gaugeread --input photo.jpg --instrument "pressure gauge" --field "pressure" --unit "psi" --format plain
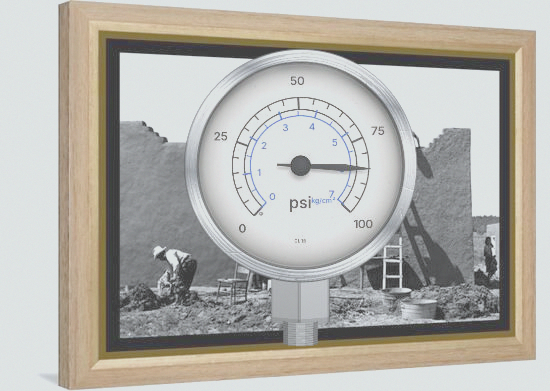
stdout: 85 psi
